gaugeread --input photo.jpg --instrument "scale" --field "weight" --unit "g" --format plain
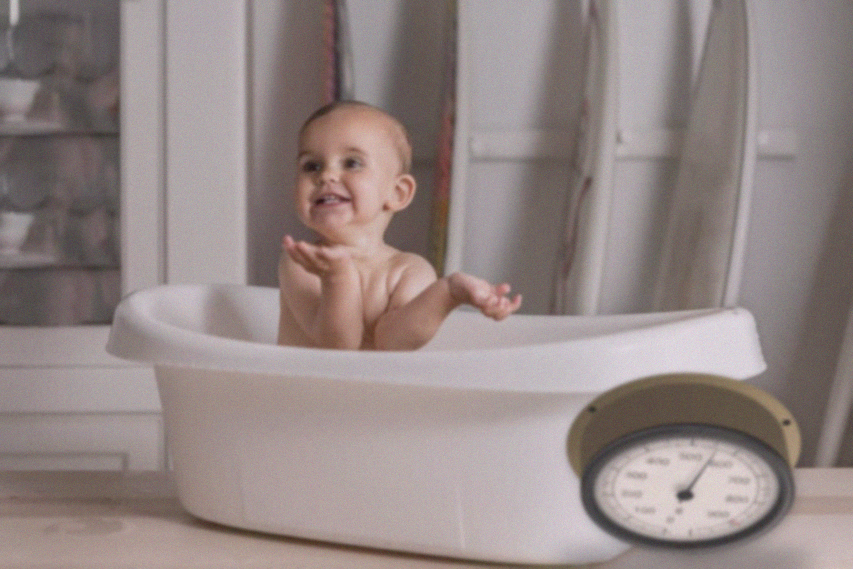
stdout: 550 g
